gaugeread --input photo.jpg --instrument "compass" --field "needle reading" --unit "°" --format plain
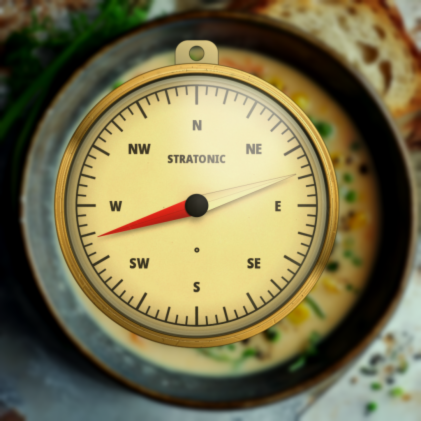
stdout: 252.5 °
